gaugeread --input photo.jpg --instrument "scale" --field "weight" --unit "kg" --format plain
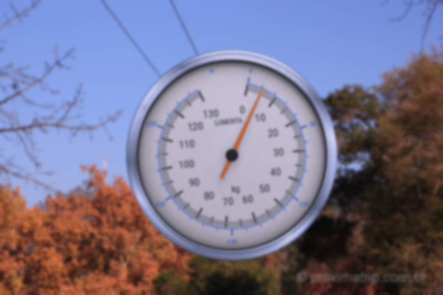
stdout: 5 kg
